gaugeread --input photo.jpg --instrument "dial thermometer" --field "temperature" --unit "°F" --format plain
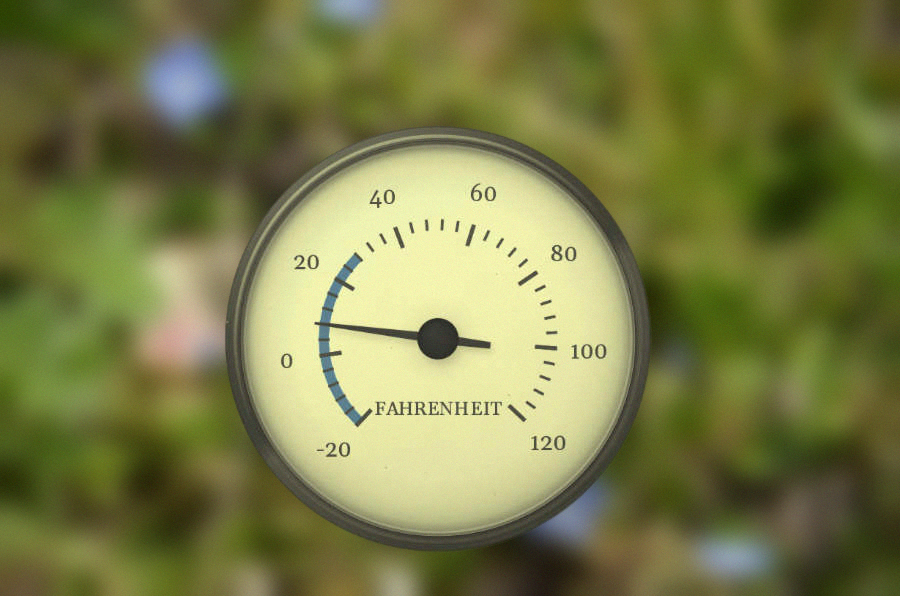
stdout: 8 °F
